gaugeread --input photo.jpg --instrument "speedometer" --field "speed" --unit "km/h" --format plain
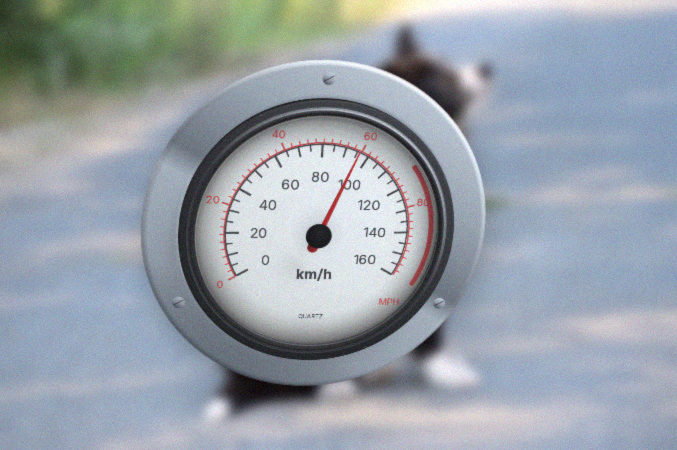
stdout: 95 km/h
